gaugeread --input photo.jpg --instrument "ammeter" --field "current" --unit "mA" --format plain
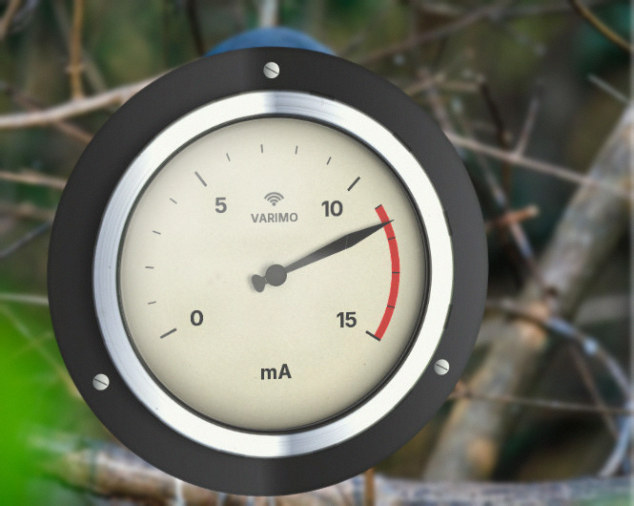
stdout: 11.5 mA
